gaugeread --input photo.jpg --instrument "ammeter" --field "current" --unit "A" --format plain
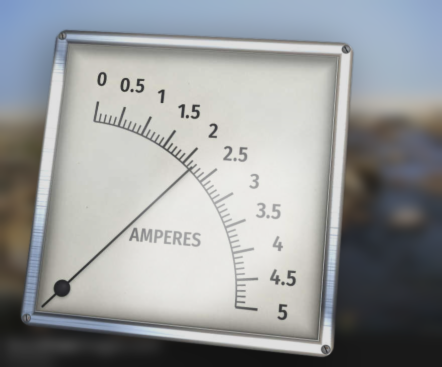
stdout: 2.2 A
